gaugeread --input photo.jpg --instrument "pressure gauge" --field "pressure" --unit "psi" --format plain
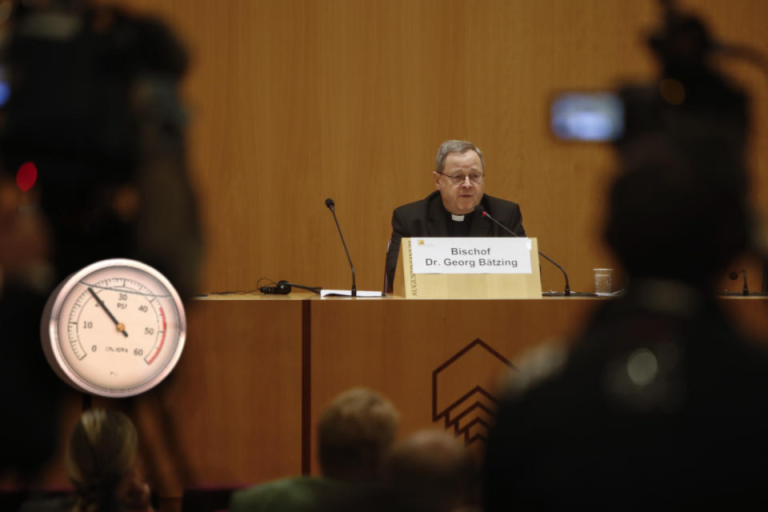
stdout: 20 psi
